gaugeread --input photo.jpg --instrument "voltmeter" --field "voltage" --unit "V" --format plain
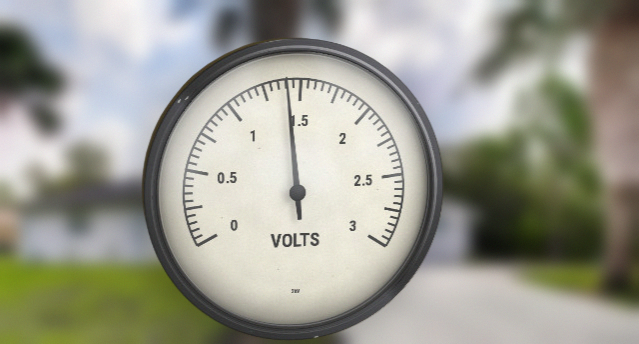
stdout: 1.4 V
